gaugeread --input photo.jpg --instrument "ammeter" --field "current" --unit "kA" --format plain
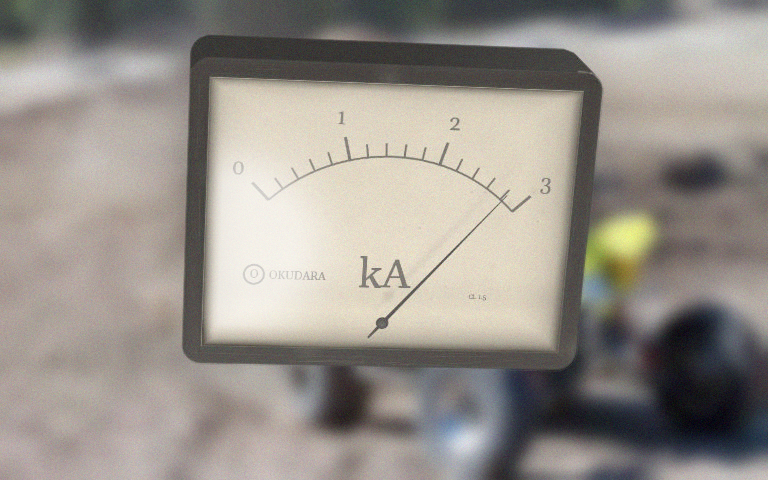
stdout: 2.8 kA
